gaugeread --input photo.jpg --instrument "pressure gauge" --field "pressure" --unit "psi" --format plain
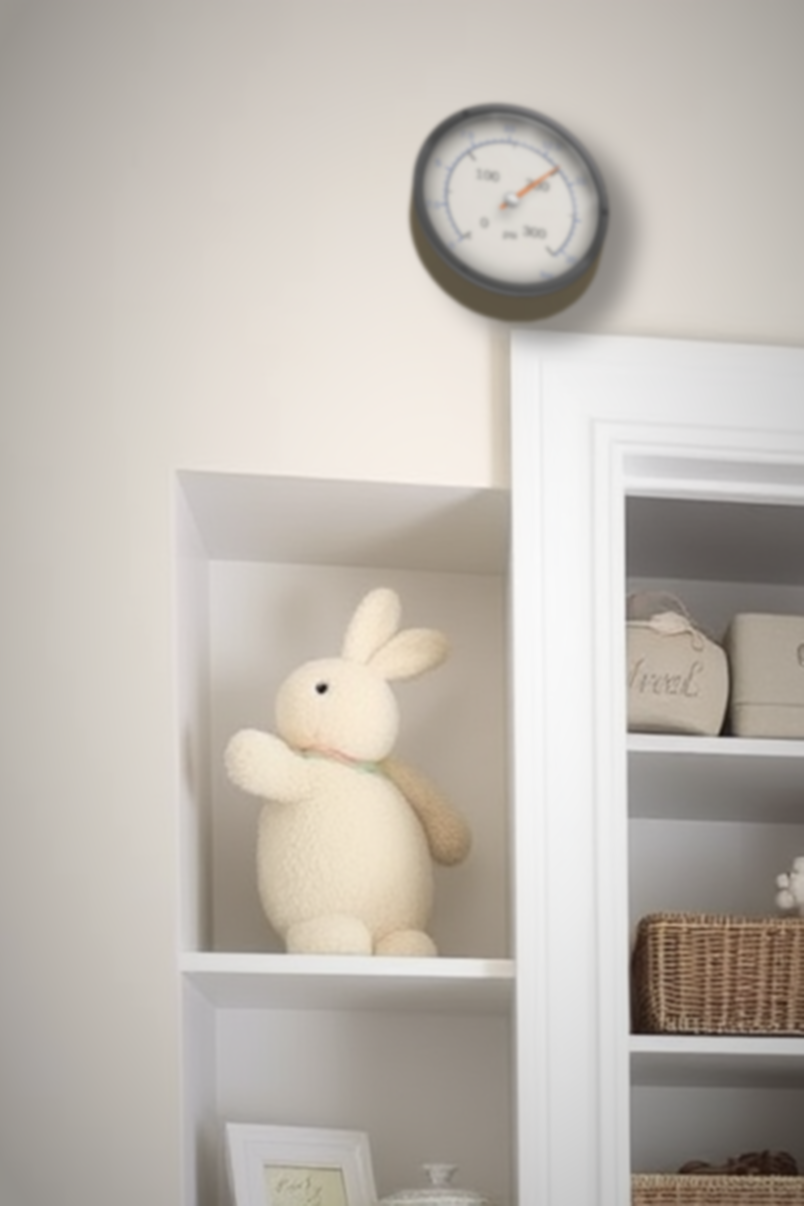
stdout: 200 psi
